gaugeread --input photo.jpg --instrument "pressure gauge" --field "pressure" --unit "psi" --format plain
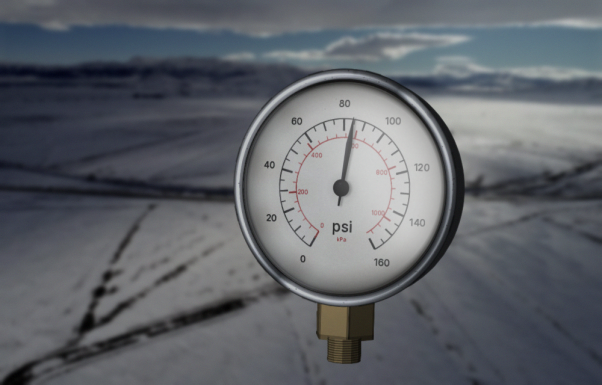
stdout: 85 psi
